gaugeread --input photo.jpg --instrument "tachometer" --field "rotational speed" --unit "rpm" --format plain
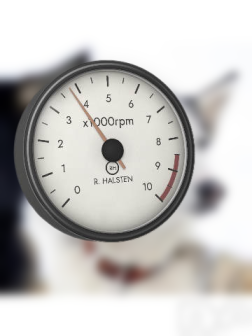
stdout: 3750 rpm
